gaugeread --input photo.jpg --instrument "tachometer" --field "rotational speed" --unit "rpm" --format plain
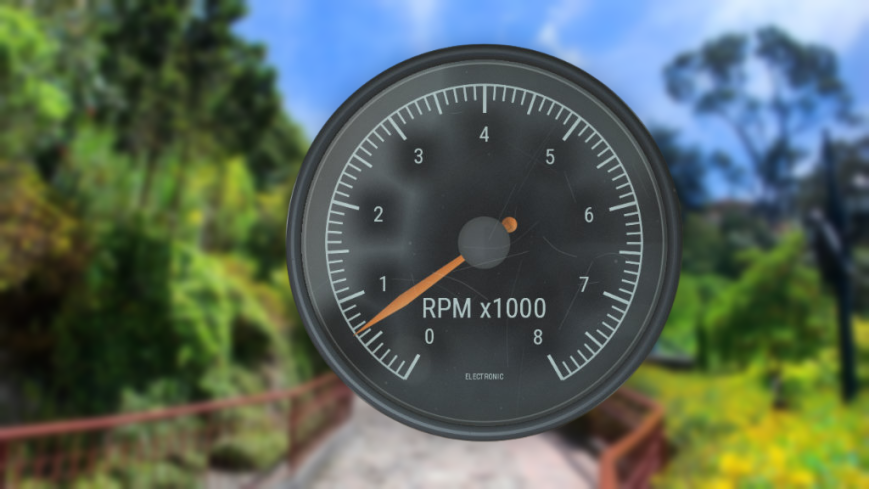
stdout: 650 rpm
